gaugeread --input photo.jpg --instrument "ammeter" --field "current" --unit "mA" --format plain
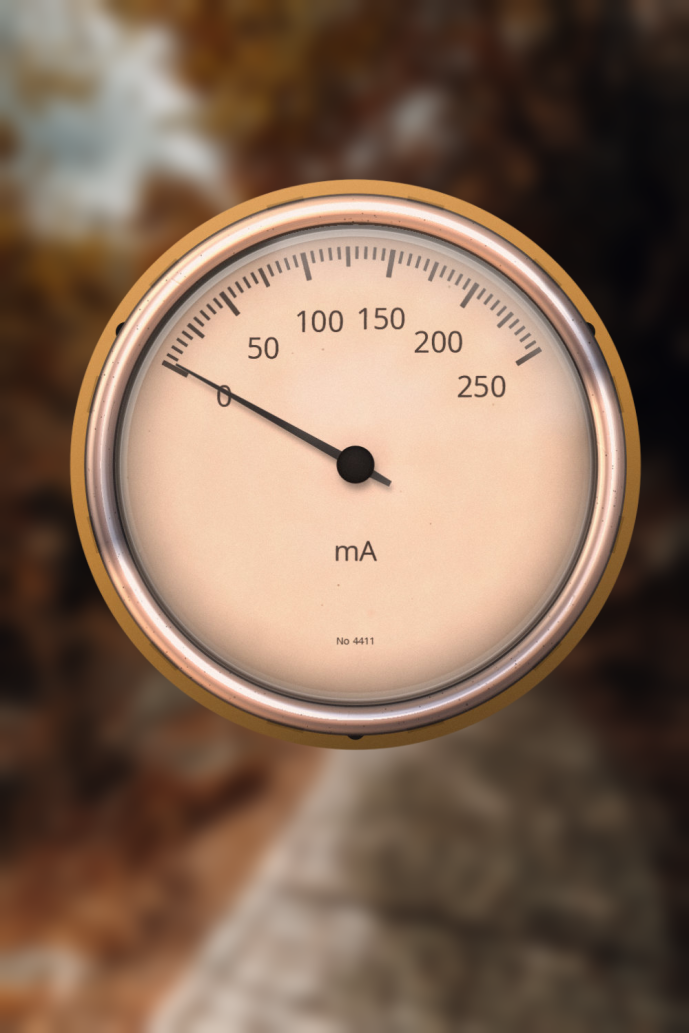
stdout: 2.5 mA
